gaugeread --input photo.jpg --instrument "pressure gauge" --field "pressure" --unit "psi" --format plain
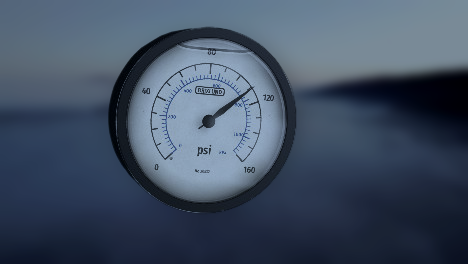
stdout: 110 psi
